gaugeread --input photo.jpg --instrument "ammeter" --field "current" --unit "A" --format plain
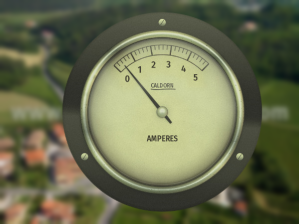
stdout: 0.4 A
